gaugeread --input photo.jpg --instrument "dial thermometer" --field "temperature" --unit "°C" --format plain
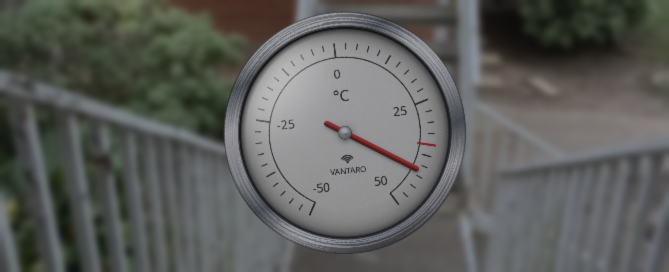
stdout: 41.25 °C
